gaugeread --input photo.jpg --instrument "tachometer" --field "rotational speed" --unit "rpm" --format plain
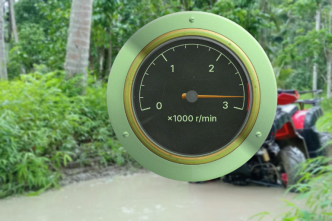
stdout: 2800 rpm
